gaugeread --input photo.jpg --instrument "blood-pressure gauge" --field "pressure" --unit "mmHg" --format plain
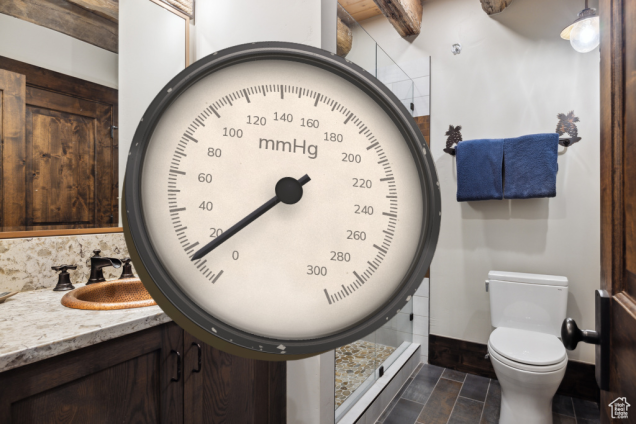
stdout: 14 mmHg
